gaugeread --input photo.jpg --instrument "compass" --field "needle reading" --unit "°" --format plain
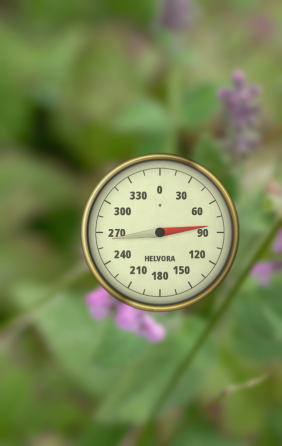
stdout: 82.5 °
